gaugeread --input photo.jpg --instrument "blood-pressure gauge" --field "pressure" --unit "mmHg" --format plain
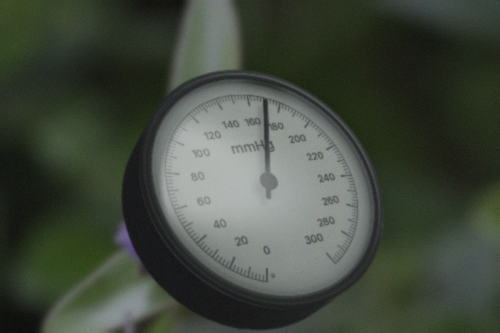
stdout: 170 mmHg
